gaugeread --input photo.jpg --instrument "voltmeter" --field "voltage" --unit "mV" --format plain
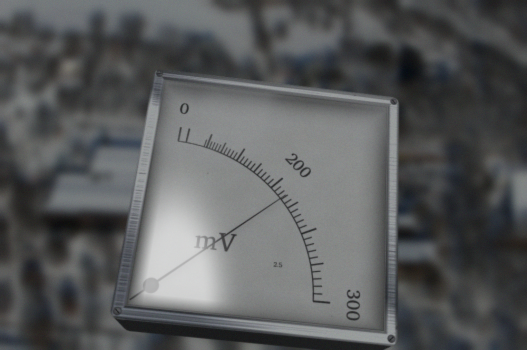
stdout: 215 mV
